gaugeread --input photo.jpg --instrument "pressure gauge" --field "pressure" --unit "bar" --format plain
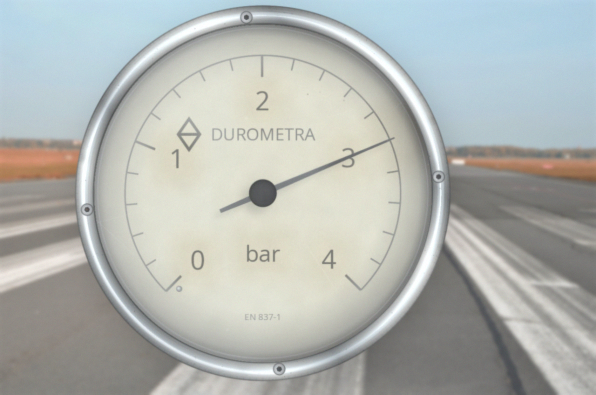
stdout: 3 bar
